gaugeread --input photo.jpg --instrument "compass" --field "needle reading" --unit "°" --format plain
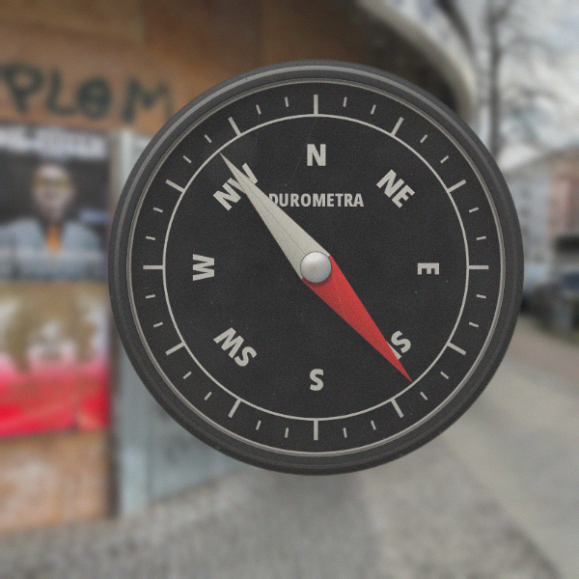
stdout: 140 °
